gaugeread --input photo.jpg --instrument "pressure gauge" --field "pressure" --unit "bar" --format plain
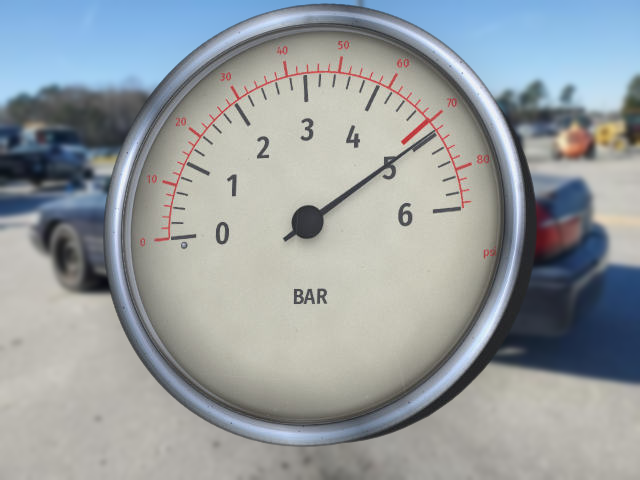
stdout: 5 bar
